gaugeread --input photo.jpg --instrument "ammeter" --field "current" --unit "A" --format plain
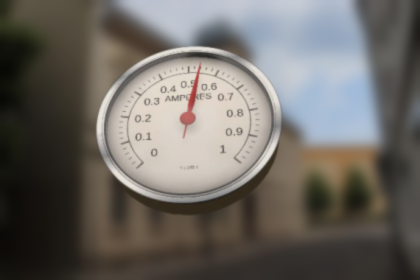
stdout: 0.54 A
